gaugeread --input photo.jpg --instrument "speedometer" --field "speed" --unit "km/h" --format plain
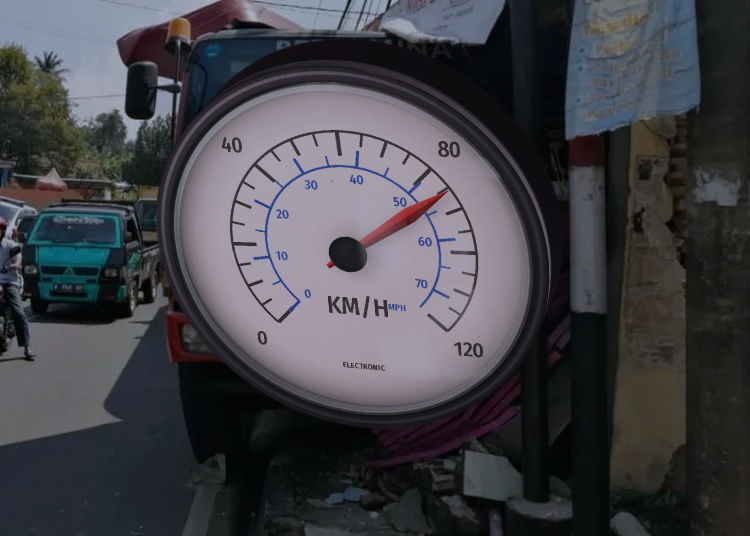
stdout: 85 km/h
